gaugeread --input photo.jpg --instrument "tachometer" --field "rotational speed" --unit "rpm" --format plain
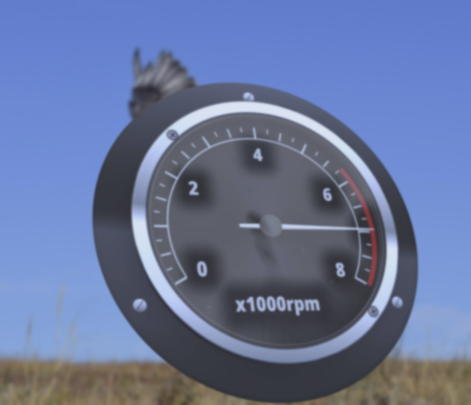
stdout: 7000 rpm
